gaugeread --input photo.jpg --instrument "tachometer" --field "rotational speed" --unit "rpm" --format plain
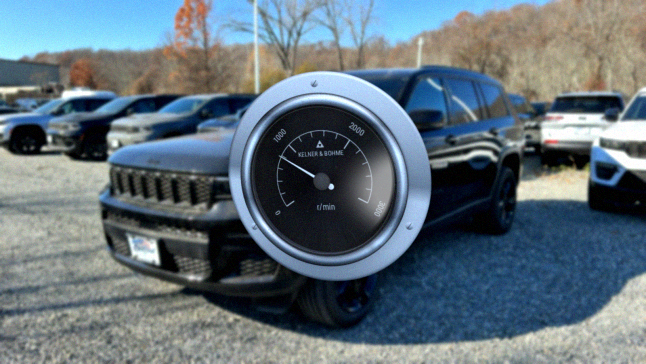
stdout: 800 rpm
